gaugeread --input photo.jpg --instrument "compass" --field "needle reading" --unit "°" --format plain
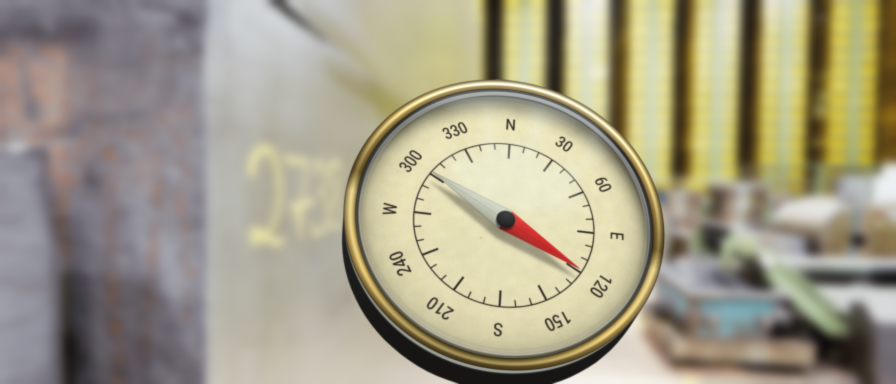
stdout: 120 °
